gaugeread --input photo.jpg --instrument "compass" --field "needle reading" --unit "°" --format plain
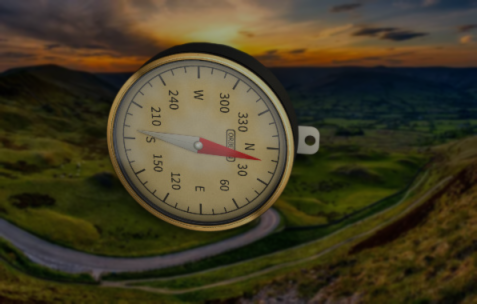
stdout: 10 °
